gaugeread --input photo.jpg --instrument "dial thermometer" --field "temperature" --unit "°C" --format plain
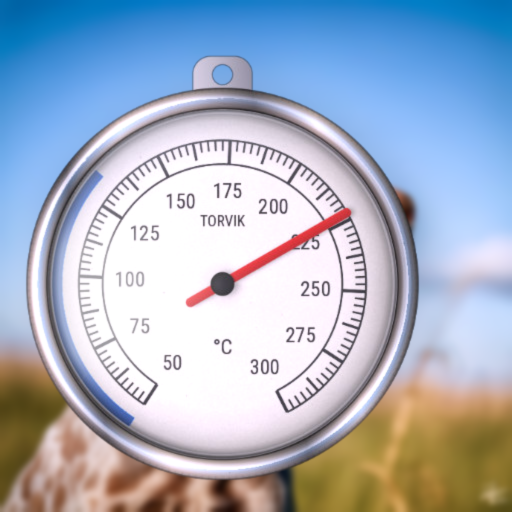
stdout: 222.5 °C
